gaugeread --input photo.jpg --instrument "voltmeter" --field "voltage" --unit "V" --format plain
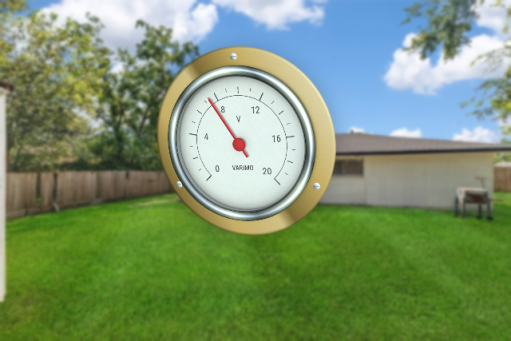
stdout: 7.5 V
